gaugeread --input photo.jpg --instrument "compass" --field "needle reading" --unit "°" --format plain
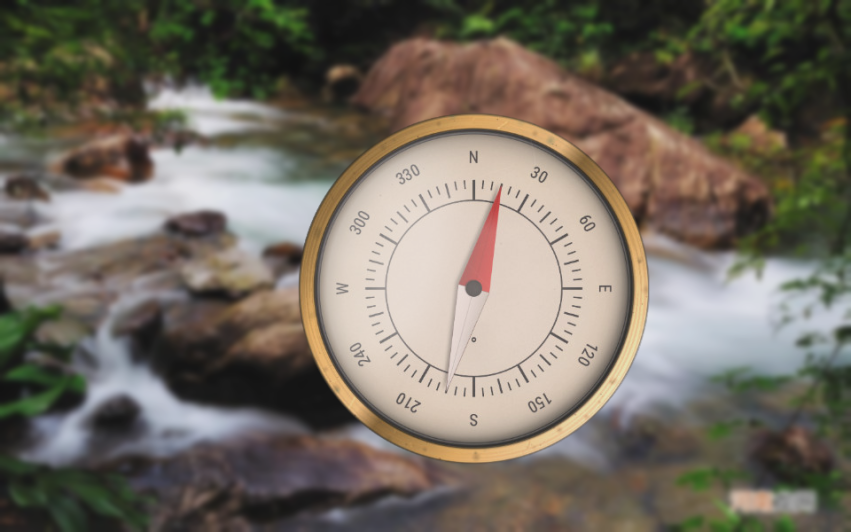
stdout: 15 °
